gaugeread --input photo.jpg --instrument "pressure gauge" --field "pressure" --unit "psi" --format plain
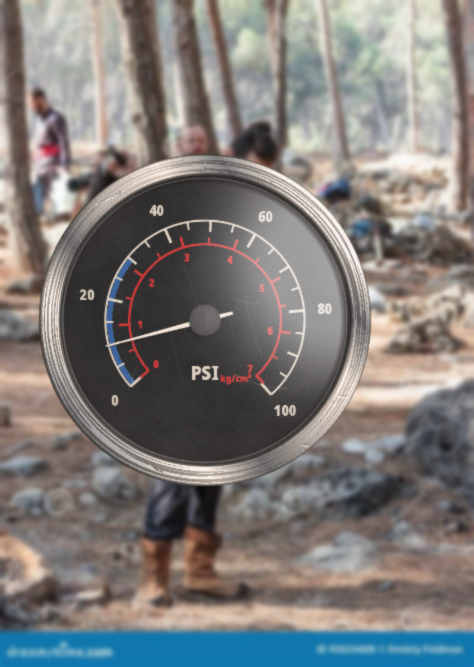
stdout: 10 psi
